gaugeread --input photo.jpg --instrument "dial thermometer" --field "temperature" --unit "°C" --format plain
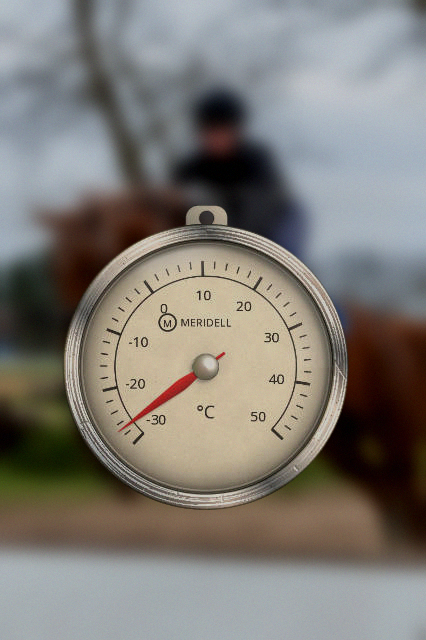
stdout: -27 °C
